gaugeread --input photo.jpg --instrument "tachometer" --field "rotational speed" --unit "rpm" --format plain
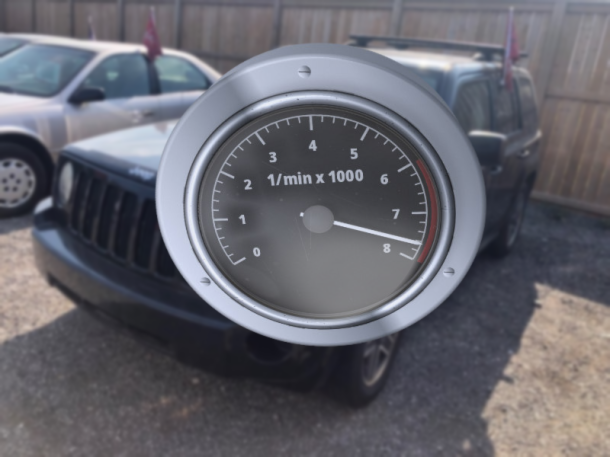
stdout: 7600 rpm
